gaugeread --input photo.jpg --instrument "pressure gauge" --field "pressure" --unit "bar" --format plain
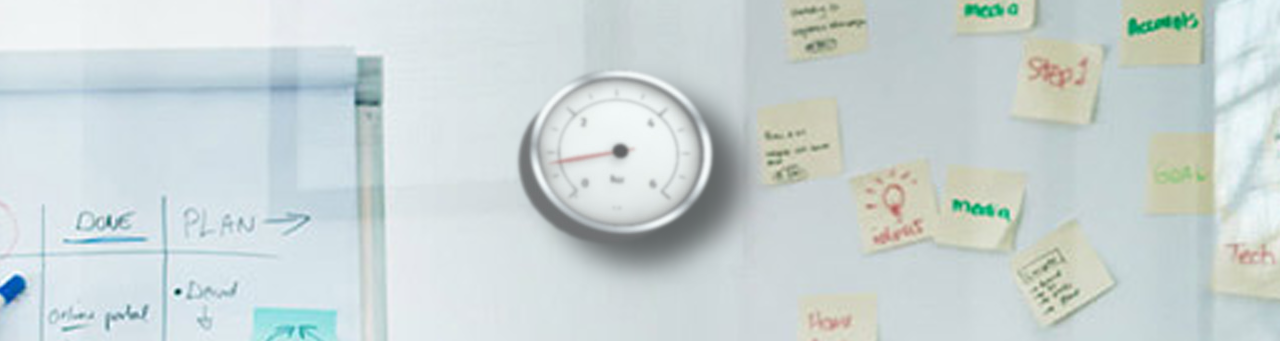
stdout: 0.75 bar
